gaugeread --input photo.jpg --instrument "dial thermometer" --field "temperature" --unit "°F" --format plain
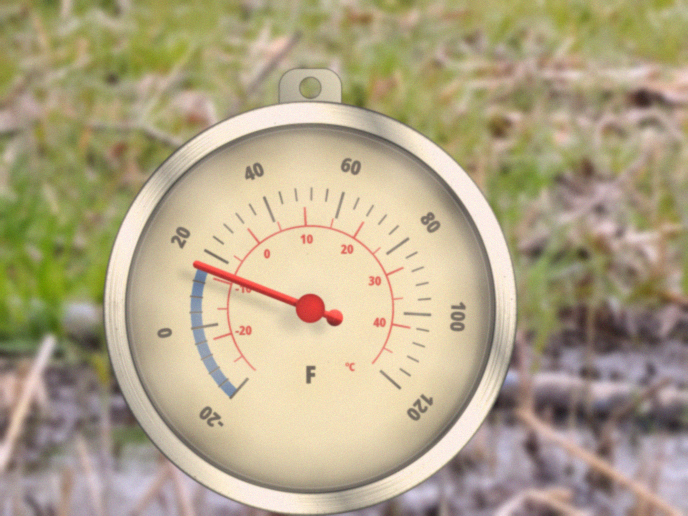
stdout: 16 °F
